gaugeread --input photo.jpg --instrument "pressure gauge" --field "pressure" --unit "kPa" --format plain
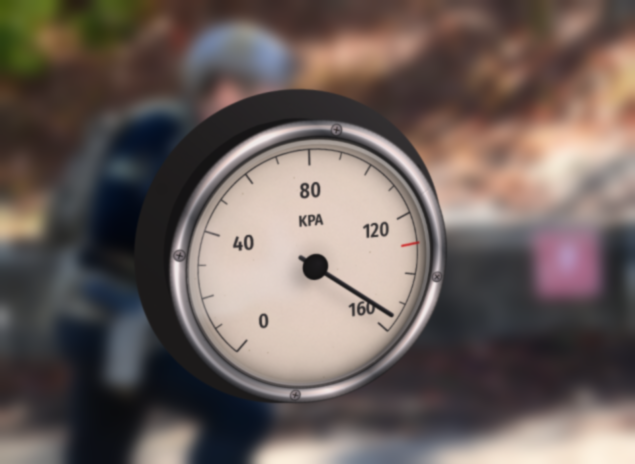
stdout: 155 kPa
